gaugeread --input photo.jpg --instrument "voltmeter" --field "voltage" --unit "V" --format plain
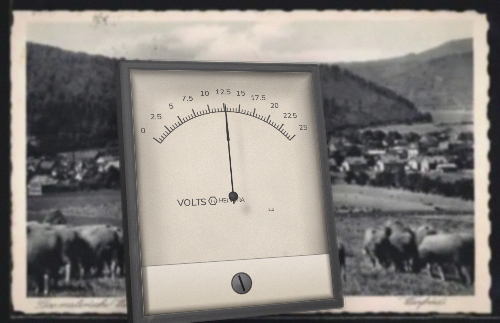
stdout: 12.5 V
